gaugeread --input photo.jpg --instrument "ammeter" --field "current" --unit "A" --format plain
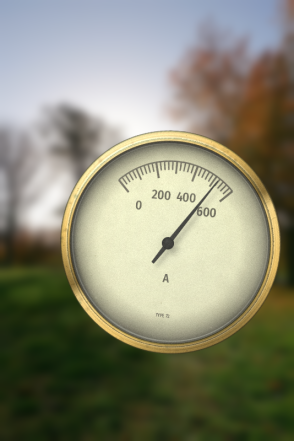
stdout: 520 A
